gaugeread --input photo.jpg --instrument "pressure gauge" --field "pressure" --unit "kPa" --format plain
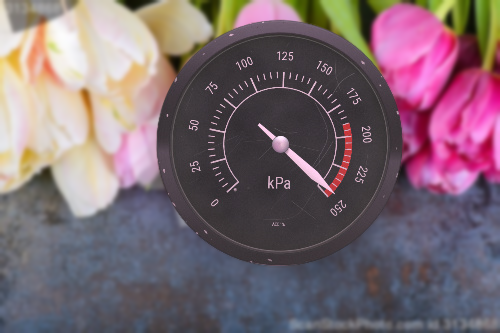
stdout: 245 kPa
